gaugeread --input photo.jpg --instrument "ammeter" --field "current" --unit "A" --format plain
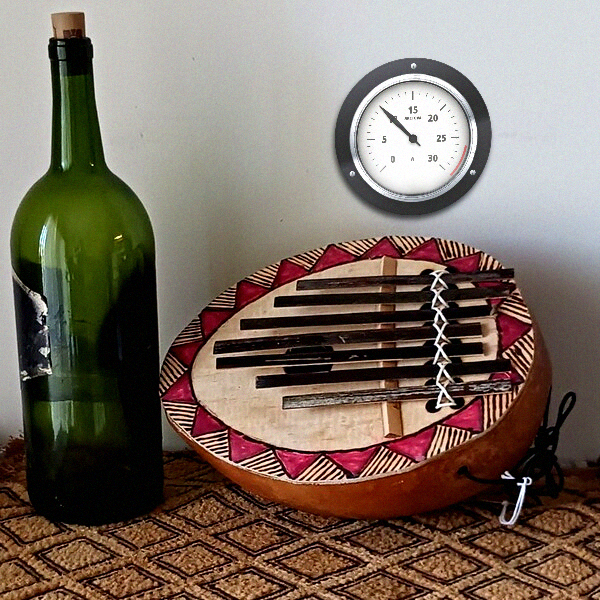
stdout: 10 A
